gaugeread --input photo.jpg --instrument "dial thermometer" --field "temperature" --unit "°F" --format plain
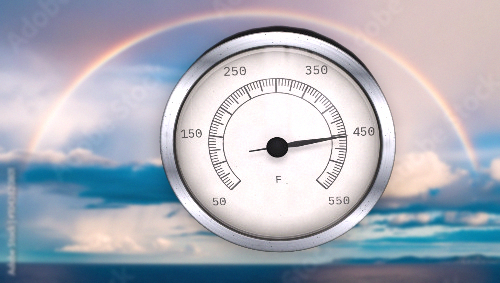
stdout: 450 °F
